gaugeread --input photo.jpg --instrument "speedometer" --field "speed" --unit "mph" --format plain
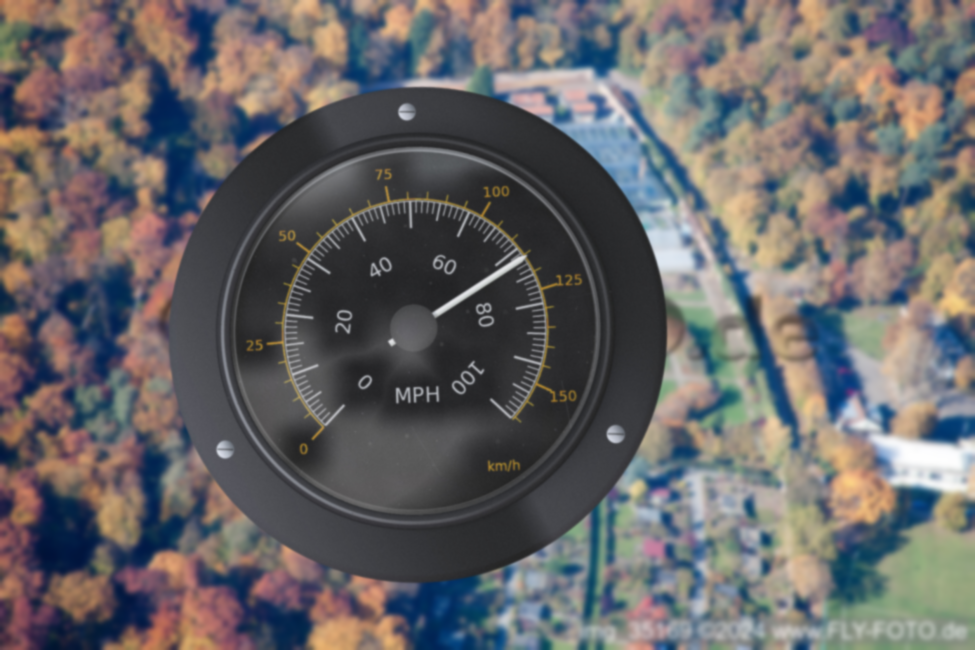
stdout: 72 mph
